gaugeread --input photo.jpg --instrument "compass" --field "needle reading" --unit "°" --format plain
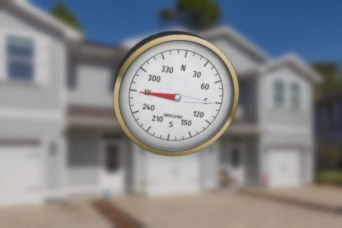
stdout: 270 °
